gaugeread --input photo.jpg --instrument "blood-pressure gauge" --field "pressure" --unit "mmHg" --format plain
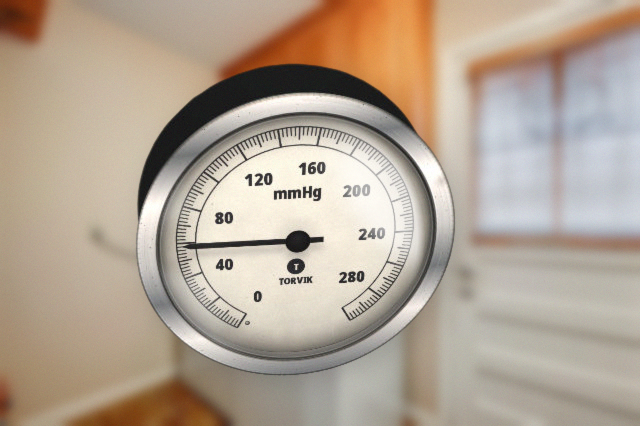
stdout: 60 mmHg
